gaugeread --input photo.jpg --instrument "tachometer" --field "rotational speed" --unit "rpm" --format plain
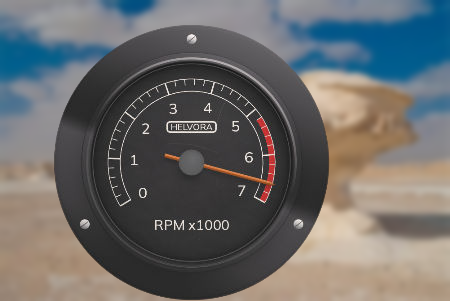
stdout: 6600 rpm
